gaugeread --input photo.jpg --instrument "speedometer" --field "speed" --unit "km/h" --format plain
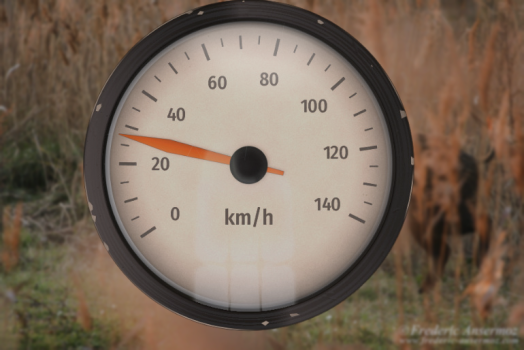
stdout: 27.5 km/h
